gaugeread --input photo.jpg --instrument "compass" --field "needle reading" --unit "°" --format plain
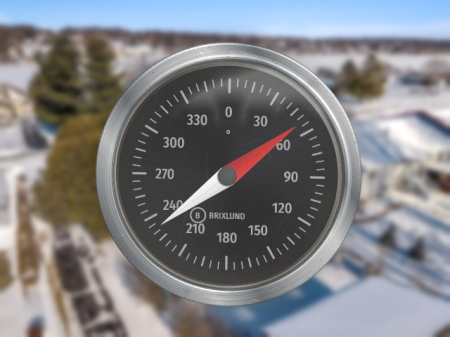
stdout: 52.5 °
